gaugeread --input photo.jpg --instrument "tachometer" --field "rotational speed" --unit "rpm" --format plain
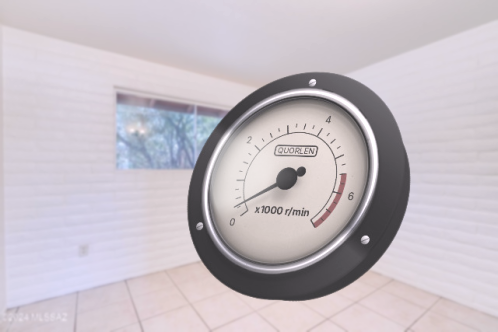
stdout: 250 rpm
